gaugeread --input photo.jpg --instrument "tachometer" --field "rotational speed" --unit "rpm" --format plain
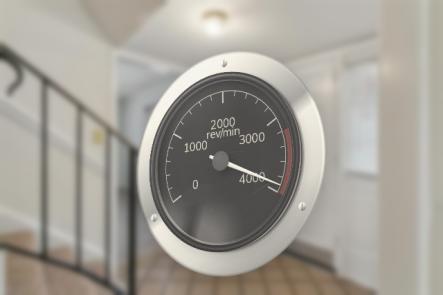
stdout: 3900 rpm
